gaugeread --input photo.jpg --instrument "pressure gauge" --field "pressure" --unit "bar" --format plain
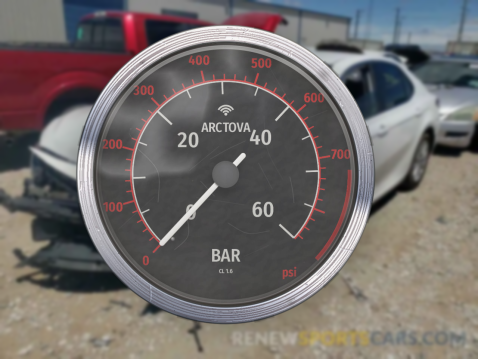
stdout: 0 bar
